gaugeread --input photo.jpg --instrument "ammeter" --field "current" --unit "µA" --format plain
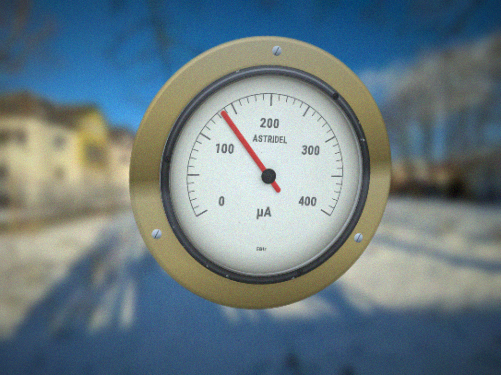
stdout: 135 µA
